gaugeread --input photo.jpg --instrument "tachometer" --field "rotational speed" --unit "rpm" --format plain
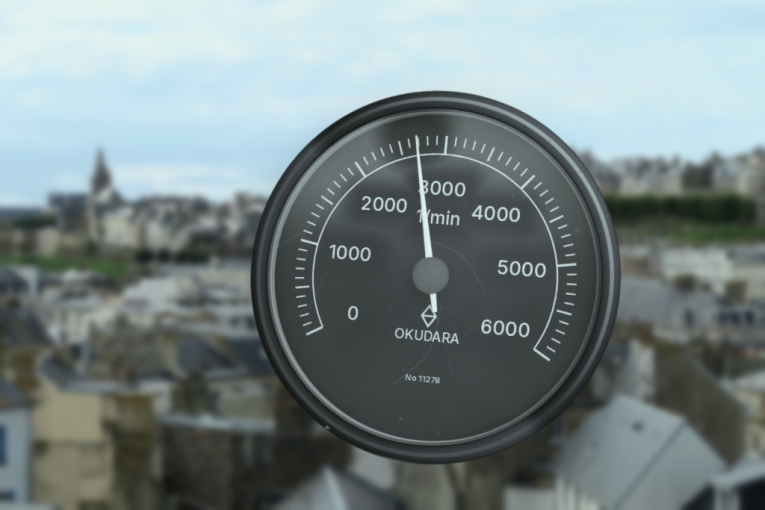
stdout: 2700 rpm
